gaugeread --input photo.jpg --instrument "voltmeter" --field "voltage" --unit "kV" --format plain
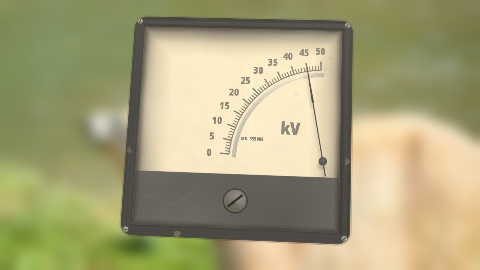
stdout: 45 kV
